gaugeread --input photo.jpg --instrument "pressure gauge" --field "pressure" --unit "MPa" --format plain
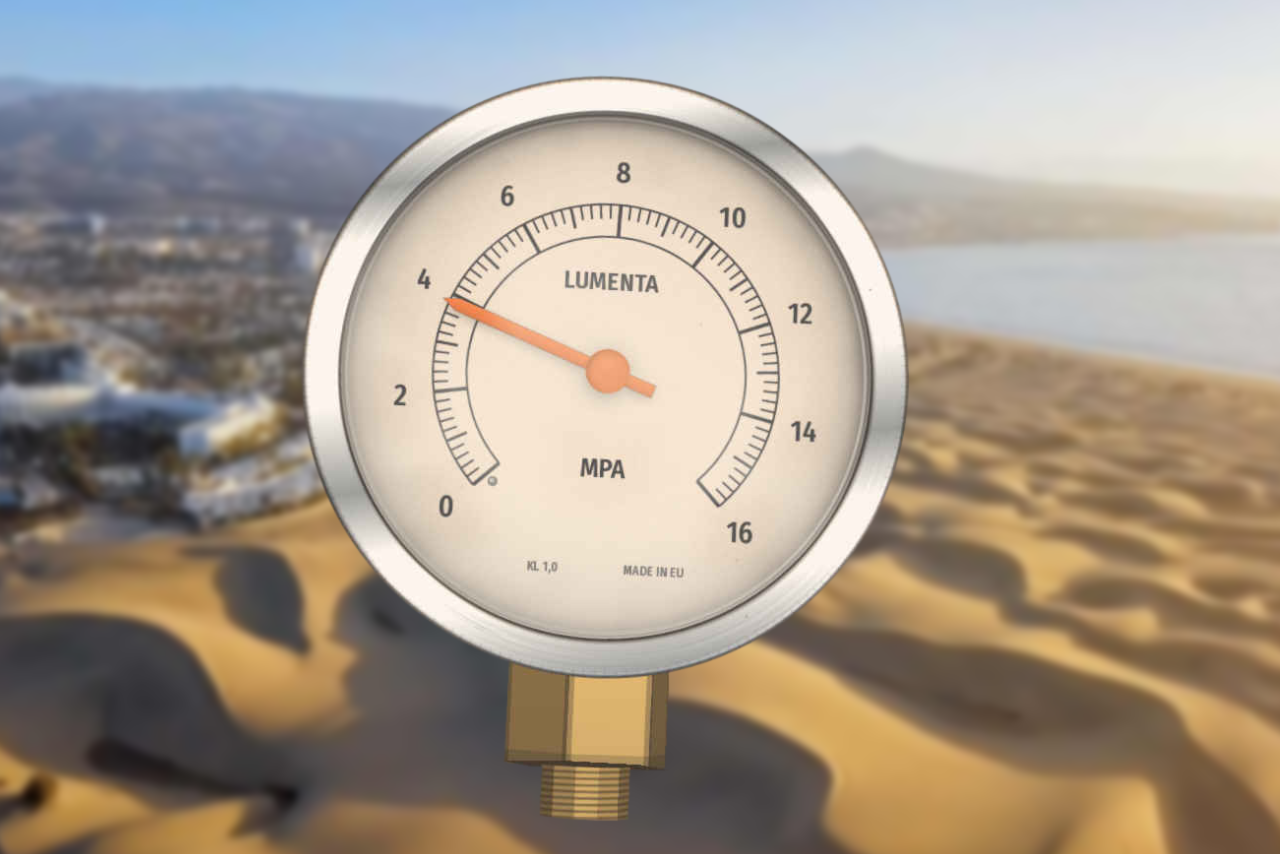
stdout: 3.8 MPa
